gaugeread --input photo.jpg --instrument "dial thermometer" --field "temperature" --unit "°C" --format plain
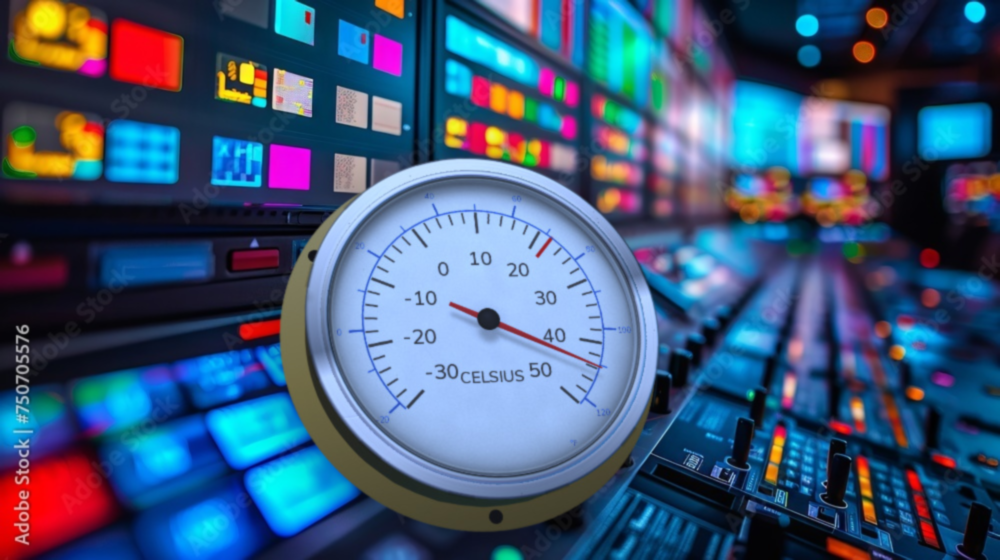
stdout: 44 °C
